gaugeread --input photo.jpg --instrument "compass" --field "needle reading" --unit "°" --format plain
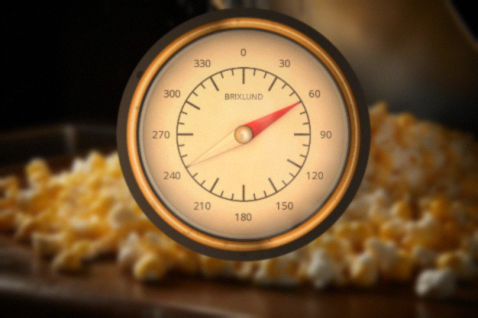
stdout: 60 °
